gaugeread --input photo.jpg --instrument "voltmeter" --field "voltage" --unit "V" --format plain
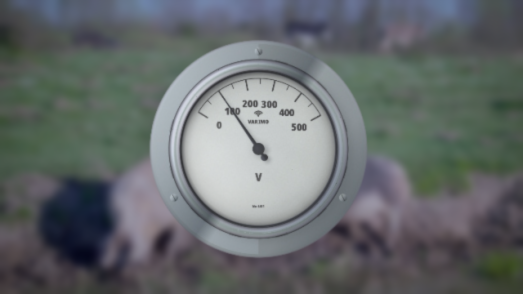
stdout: 100 V
